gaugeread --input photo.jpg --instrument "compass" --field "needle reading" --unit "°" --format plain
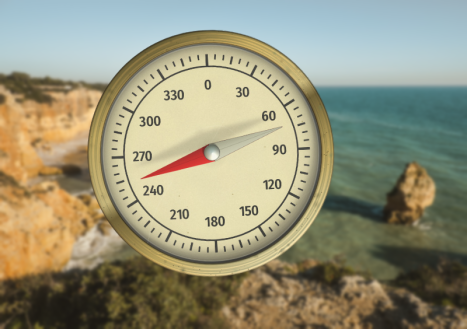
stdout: 252.5 °
